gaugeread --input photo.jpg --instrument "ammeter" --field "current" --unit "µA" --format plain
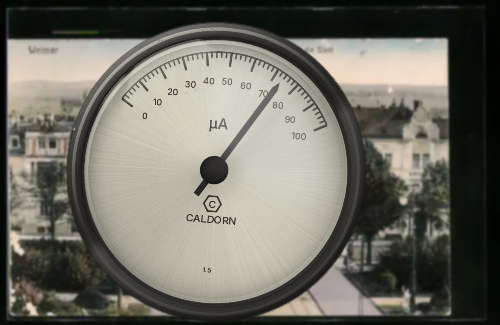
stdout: 74 µA
